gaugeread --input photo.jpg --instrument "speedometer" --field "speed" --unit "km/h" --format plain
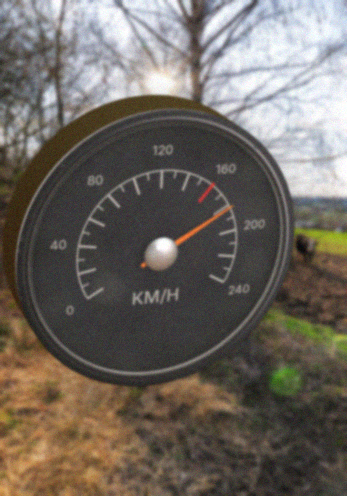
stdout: 180 km/h
